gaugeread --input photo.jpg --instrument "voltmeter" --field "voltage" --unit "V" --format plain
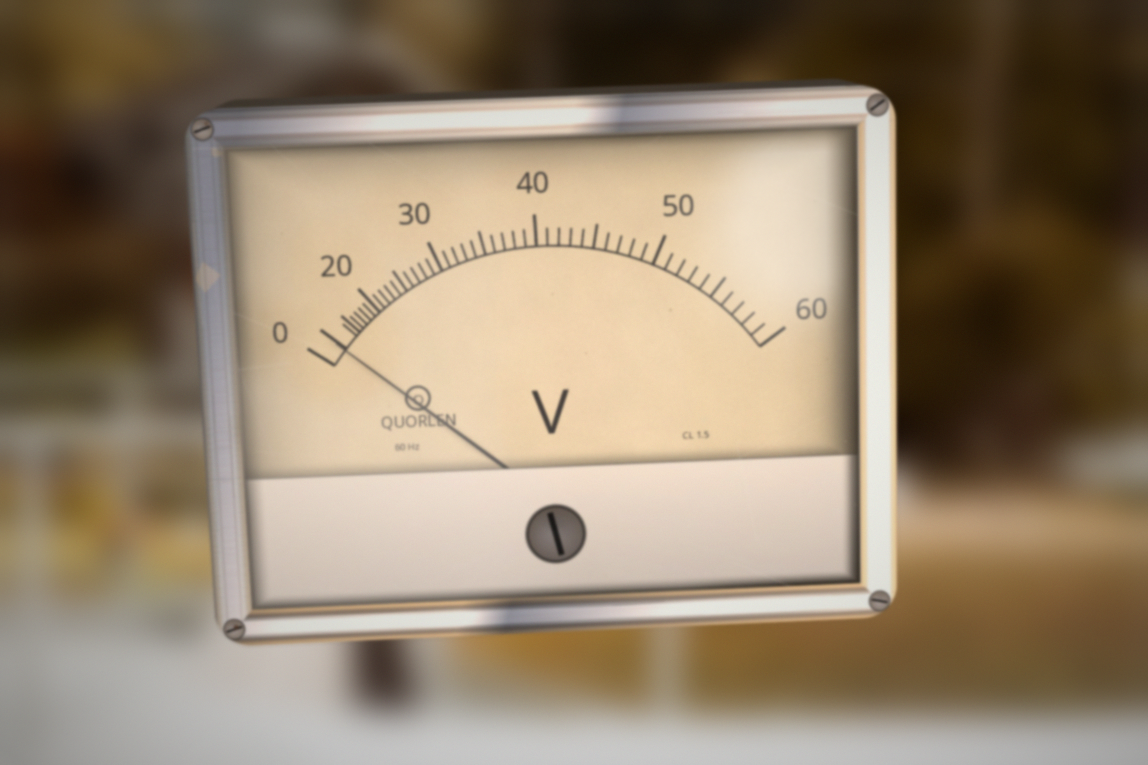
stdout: 10 V
